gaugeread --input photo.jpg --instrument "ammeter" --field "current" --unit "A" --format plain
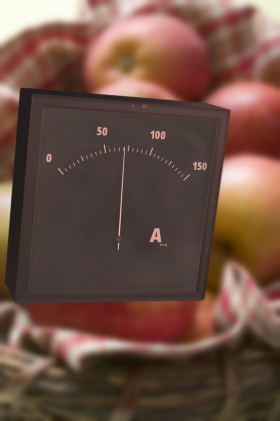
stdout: 70 A
